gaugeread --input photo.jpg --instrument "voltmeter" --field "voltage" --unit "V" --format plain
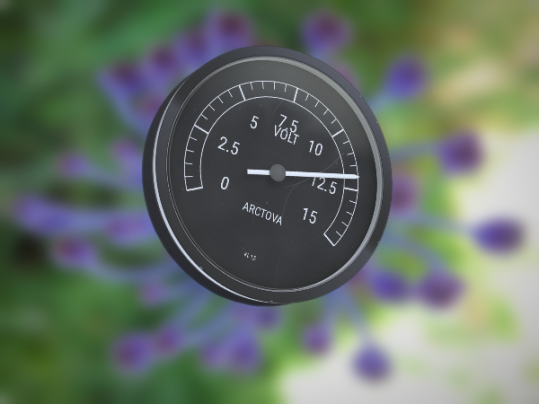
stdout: 12 V
